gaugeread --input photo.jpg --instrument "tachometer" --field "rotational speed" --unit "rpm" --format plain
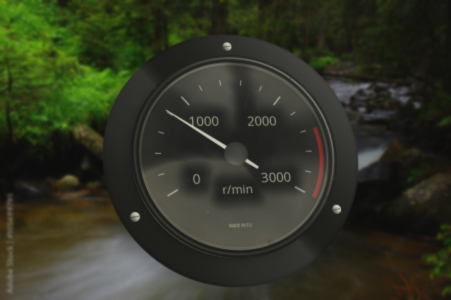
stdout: 800 rpm
